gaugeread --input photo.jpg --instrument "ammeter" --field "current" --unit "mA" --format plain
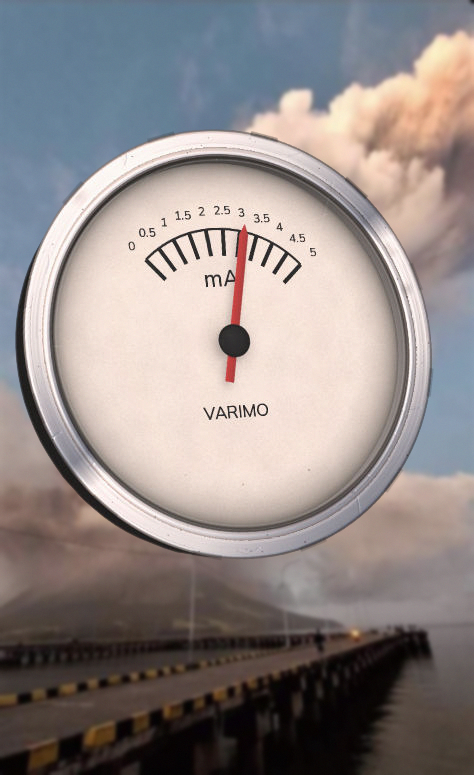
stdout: 3 mA
